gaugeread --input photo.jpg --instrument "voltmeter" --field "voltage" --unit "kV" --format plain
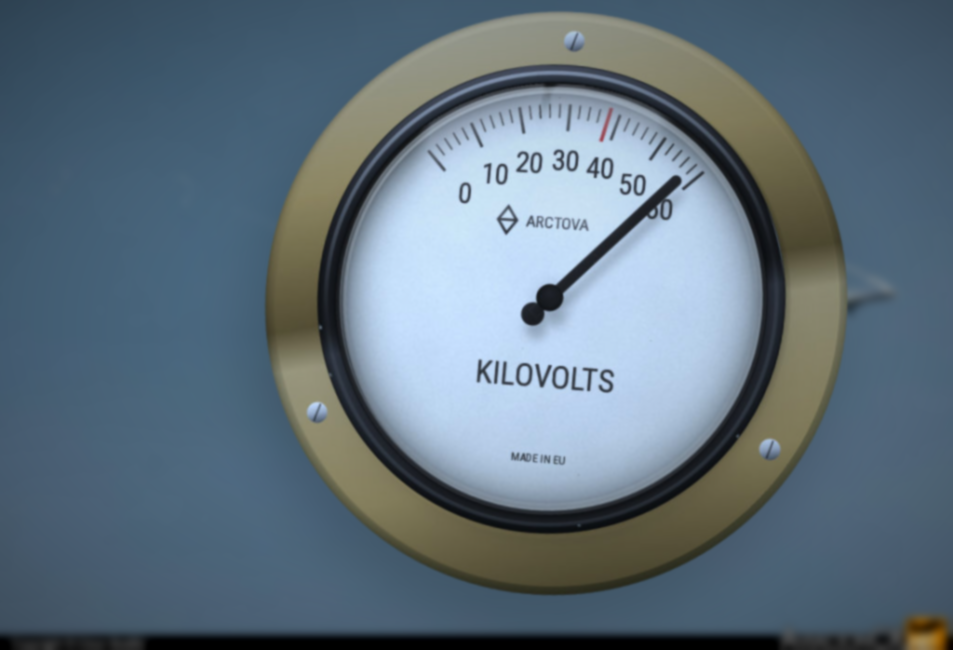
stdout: 58 kV
